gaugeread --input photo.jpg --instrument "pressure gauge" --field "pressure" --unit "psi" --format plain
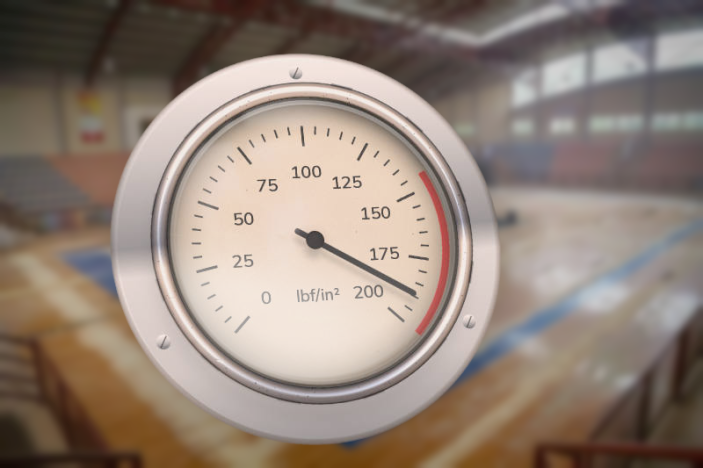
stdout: 190 psi
